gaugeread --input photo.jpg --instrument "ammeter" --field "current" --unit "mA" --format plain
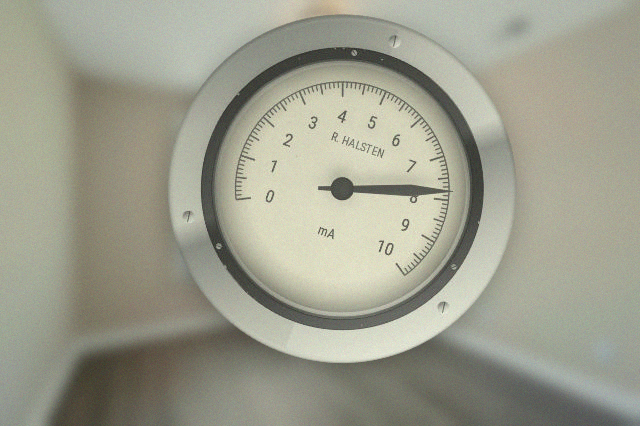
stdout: 7.8 mA
